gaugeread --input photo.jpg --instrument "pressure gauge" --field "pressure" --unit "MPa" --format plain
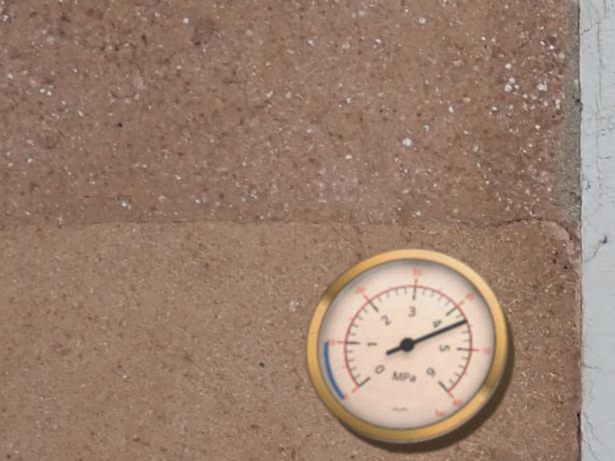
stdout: 4.4 MPa
